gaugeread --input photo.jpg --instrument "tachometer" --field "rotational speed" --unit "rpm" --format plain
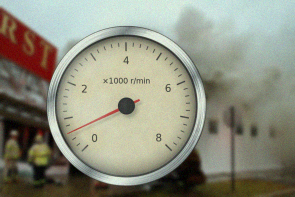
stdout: 600 rpm
